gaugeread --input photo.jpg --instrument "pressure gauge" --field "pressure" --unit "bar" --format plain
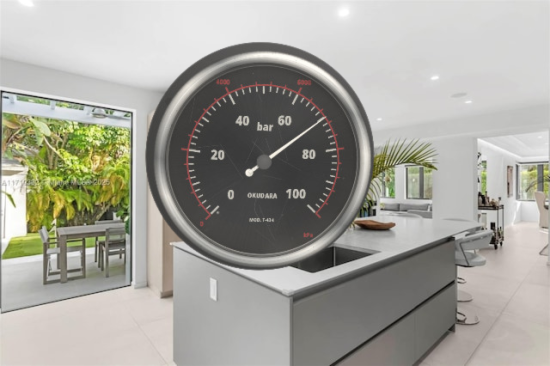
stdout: 70 bar
